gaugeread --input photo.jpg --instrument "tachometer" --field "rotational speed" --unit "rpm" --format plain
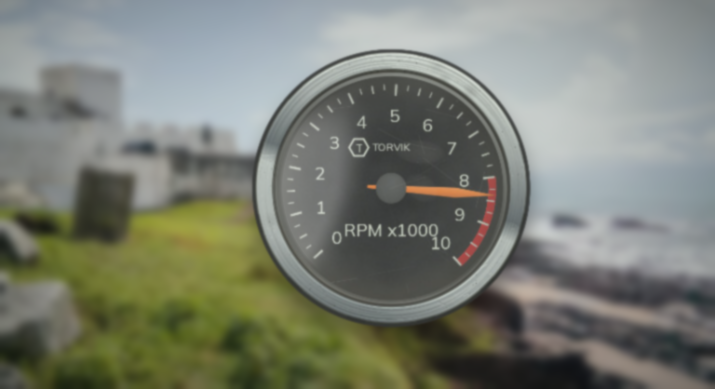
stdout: 8375 rpm
